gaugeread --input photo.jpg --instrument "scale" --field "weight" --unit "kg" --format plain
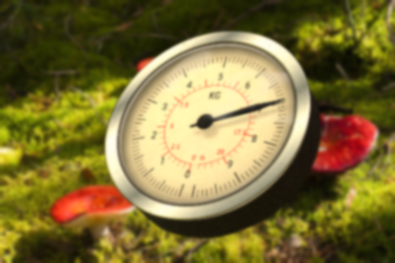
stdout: 7 kg
